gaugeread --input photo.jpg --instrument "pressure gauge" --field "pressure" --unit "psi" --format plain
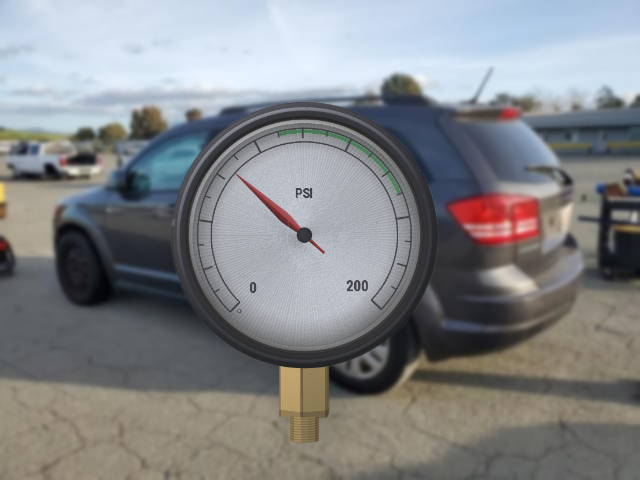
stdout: 65 psi
